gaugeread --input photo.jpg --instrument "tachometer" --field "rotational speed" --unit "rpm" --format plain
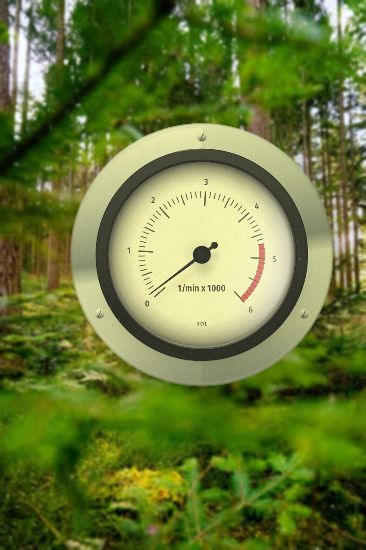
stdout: 100 rpm
